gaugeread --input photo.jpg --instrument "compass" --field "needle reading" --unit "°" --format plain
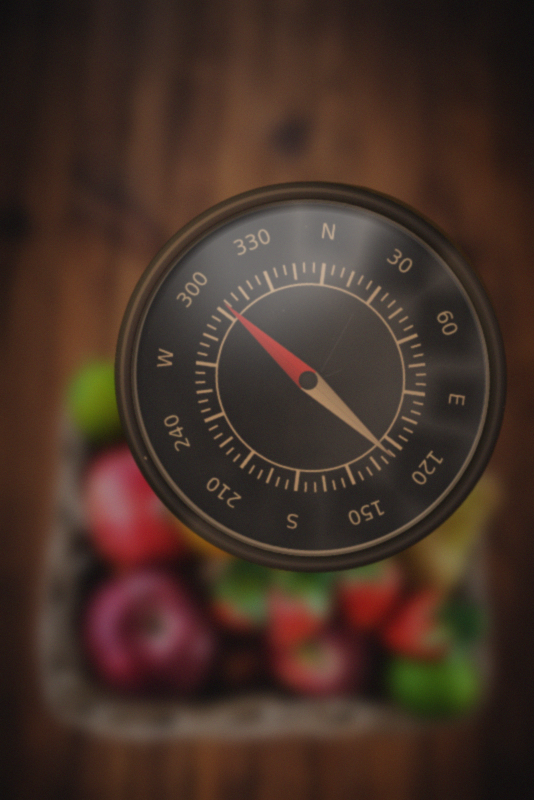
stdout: 305 °
